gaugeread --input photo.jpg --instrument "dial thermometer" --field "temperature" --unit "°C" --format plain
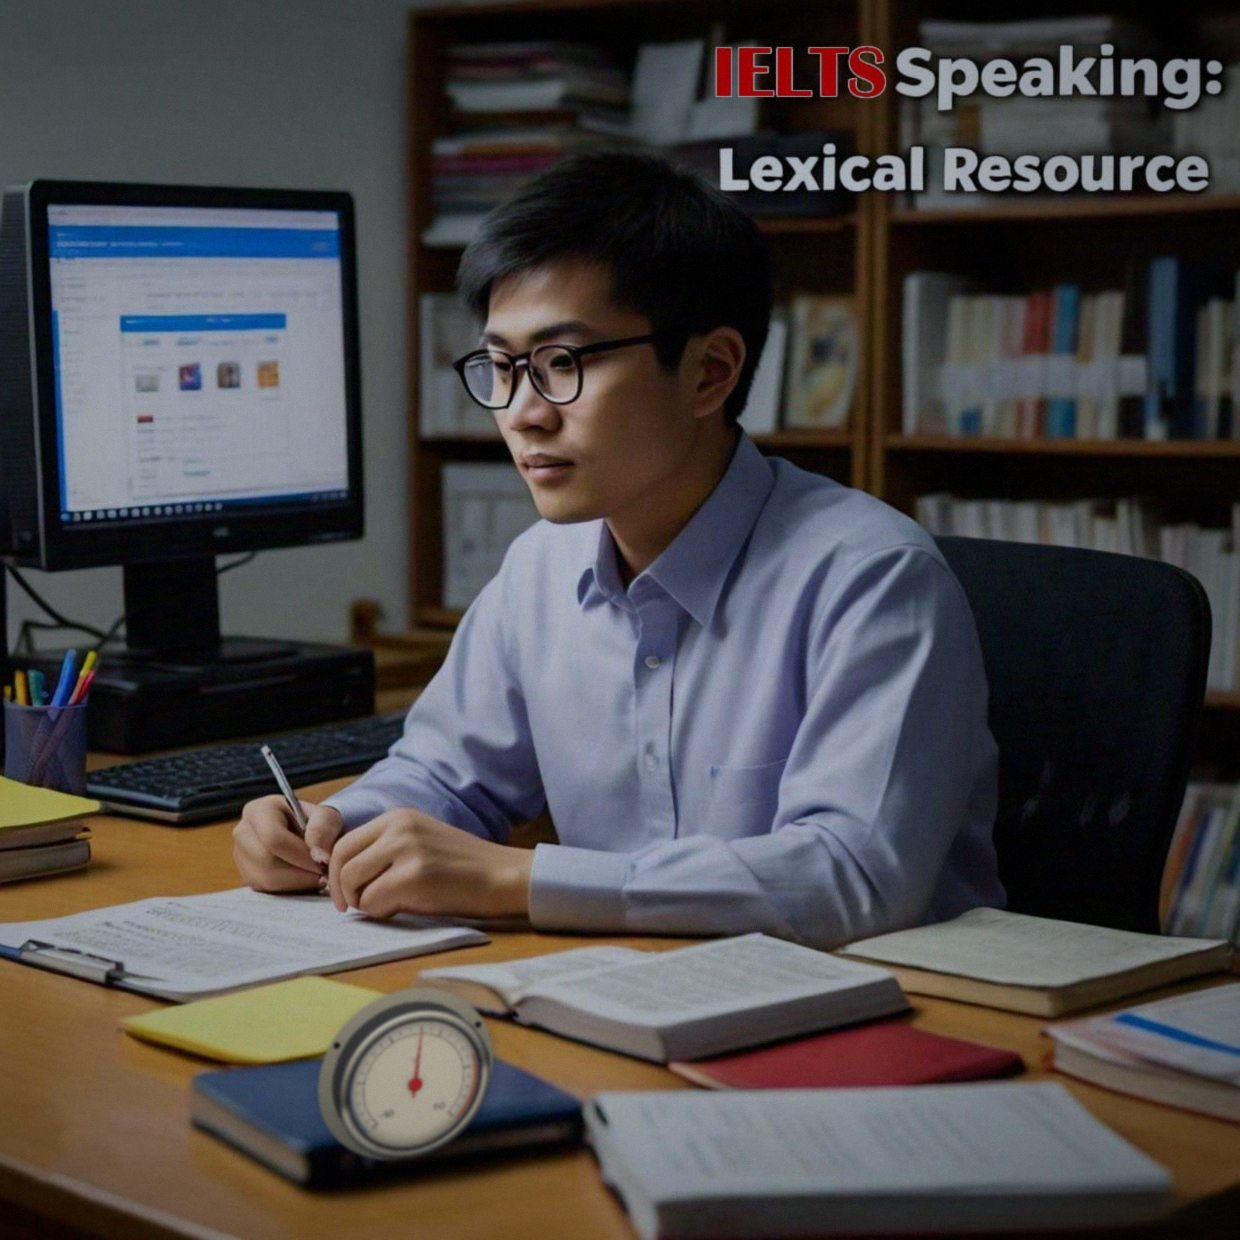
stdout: 12 °C
